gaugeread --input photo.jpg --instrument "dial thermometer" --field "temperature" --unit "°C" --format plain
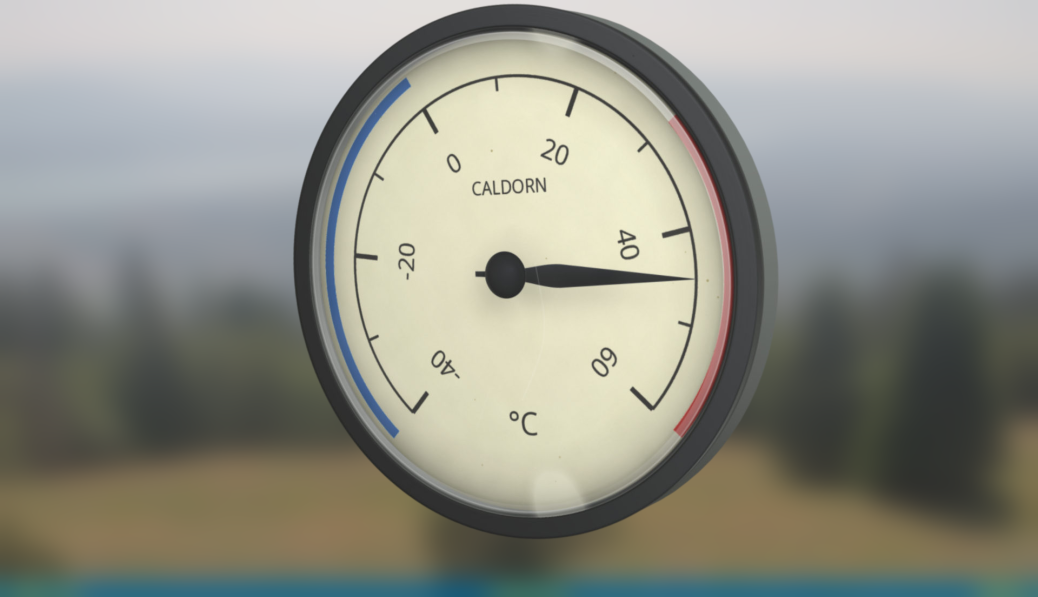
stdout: 45 °C
